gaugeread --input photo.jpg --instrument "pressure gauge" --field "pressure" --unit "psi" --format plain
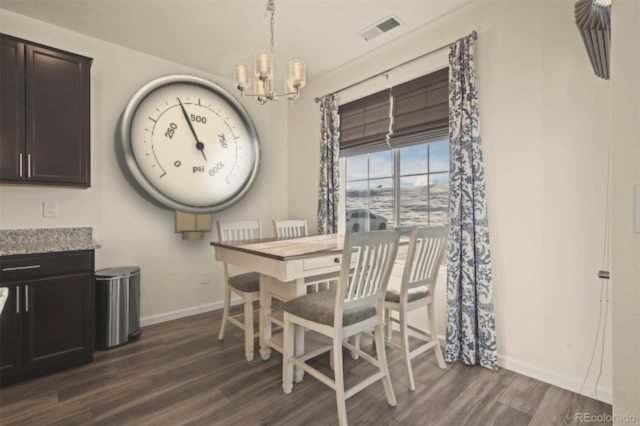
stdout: 400 psi
